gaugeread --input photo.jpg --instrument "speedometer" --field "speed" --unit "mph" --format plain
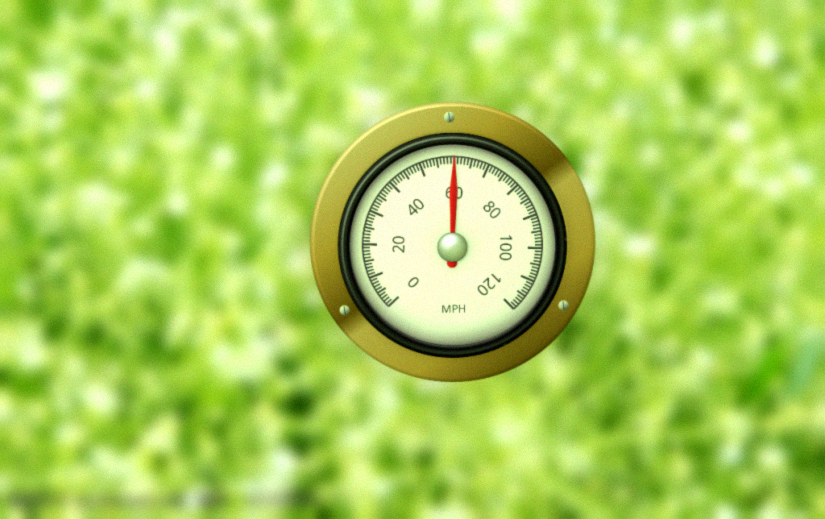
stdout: 60 mph
